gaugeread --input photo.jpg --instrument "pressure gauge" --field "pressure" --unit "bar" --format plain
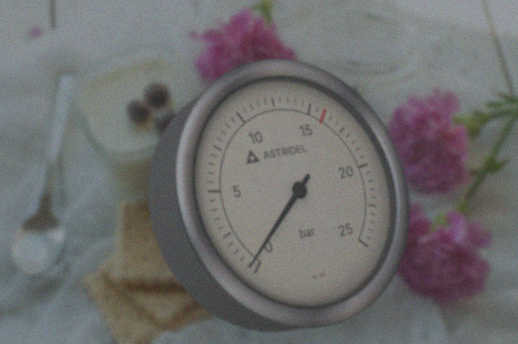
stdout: 0.5 bar
